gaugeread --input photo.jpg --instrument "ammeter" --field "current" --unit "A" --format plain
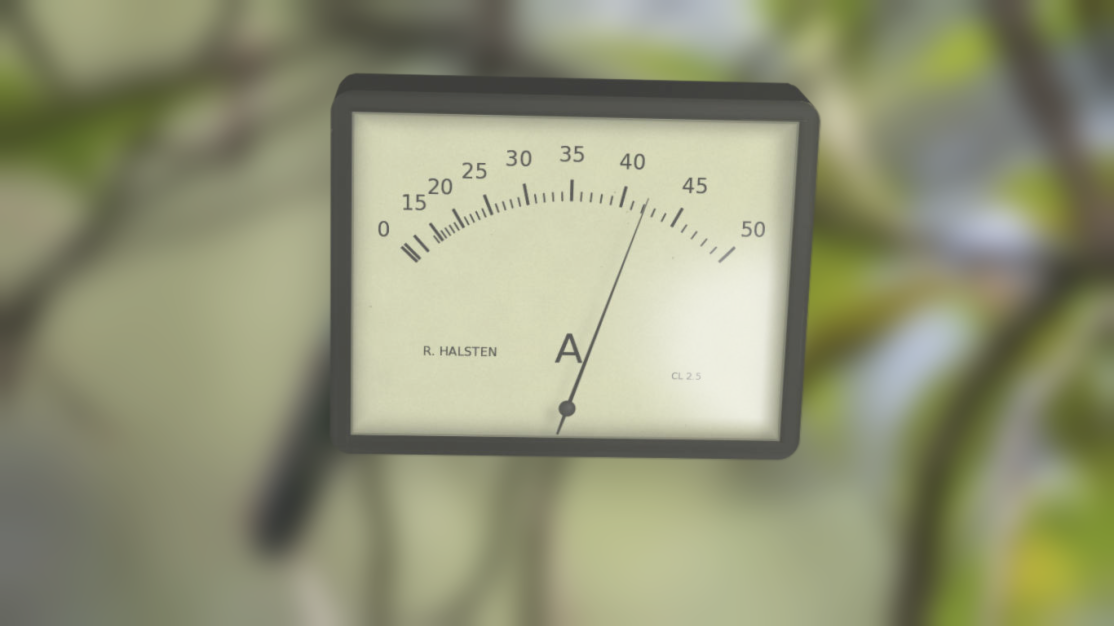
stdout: 42 A
